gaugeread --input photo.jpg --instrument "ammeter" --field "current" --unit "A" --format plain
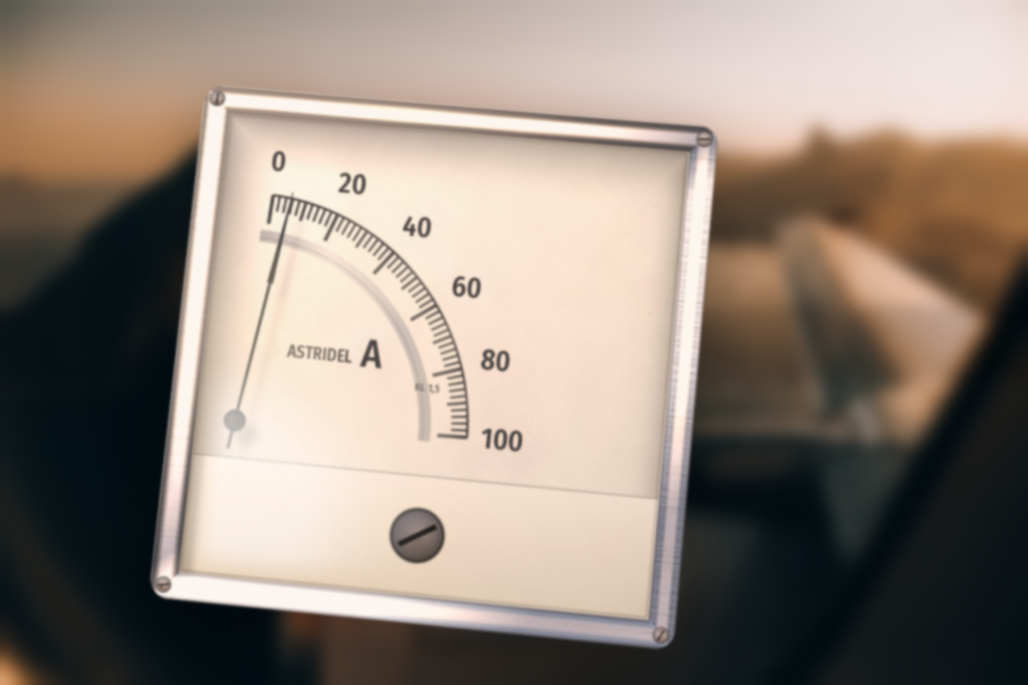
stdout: 6 A
